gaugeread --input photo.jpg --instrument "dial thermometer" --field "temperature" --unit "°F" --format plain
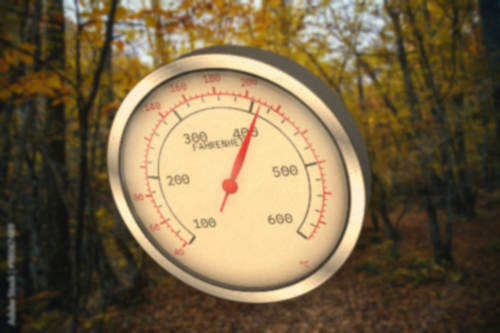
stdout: 410 °F
